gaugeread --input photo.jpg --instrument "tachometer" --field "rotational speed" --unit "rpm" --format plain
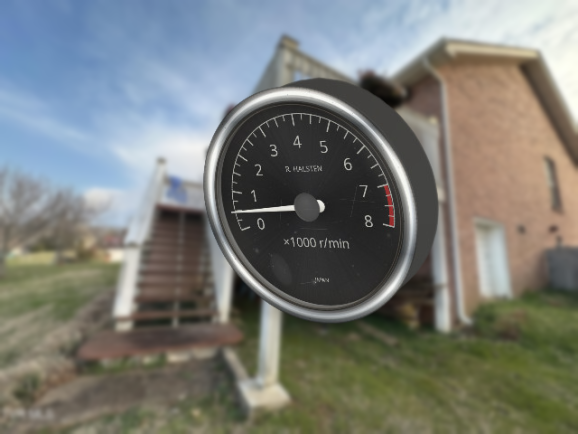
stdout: 500 rpm
